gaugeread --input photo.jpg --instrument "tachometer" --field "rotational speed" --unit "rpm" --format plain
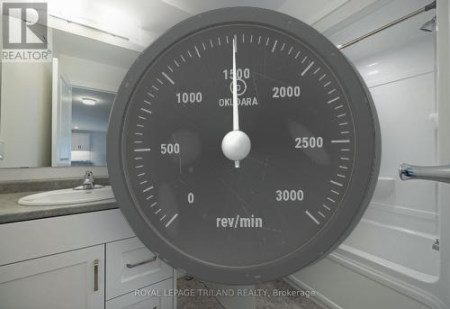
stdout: 1500 rpm
